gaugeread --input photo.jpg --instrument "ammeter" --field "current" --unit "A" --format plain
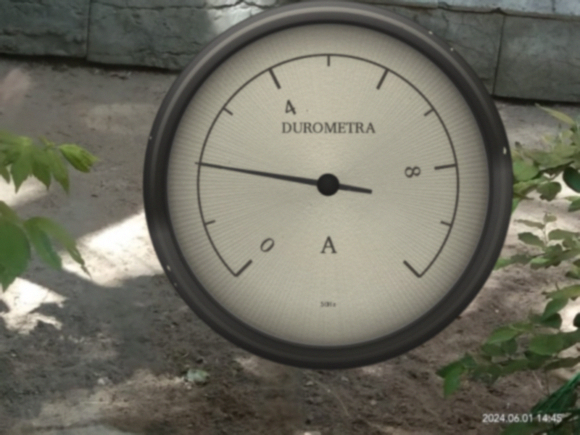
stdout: 2 A
